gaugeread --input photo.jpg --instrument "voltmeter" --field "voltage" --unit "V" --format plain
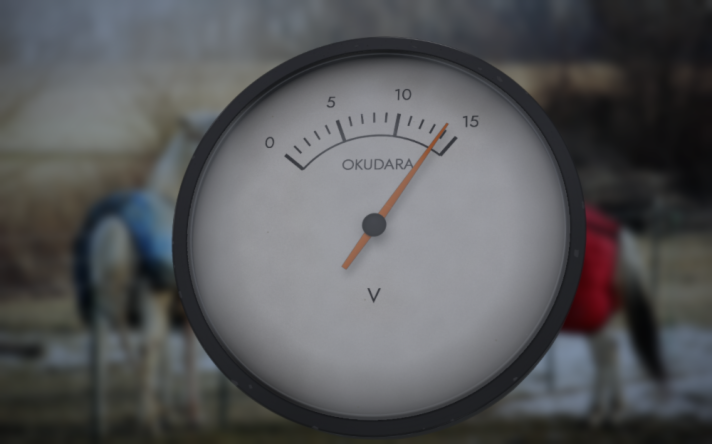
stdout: 14 V
